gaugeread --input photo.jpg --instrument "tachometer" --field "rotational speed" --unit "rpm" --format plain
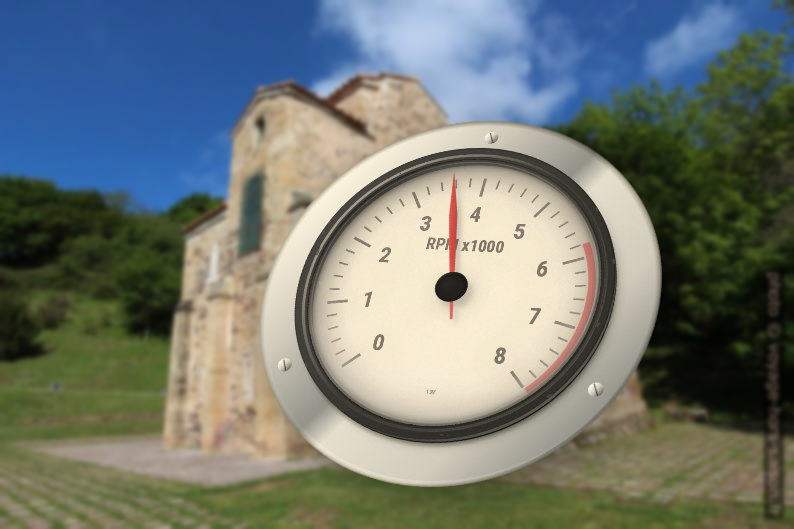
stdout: 3600 rpm
